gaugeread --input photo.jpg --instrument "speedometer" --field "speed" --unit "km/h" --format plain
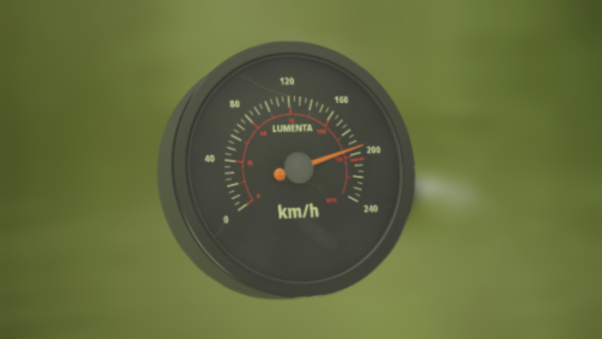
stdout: 195 km/h
